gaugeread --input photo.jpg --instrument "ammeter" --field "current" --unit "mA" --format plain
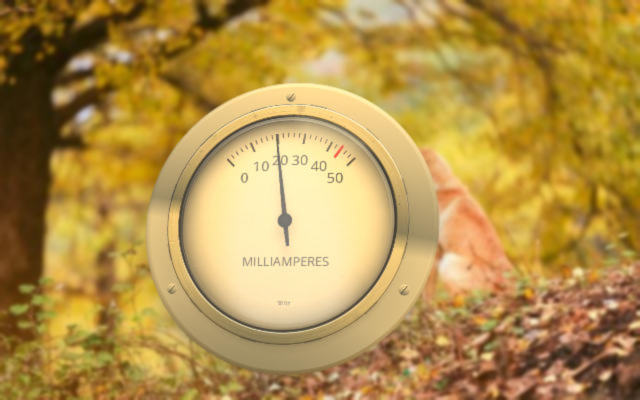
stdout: 20 mA
